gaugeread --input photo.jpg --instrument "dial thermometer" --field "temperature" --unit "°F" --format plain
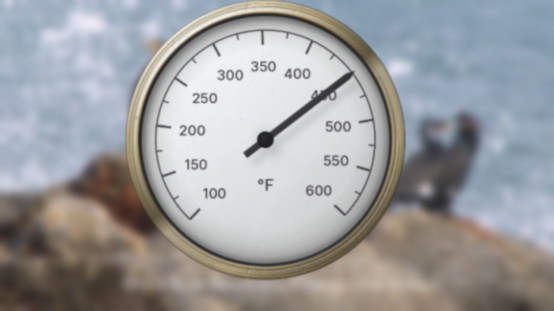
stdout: 450 °F
